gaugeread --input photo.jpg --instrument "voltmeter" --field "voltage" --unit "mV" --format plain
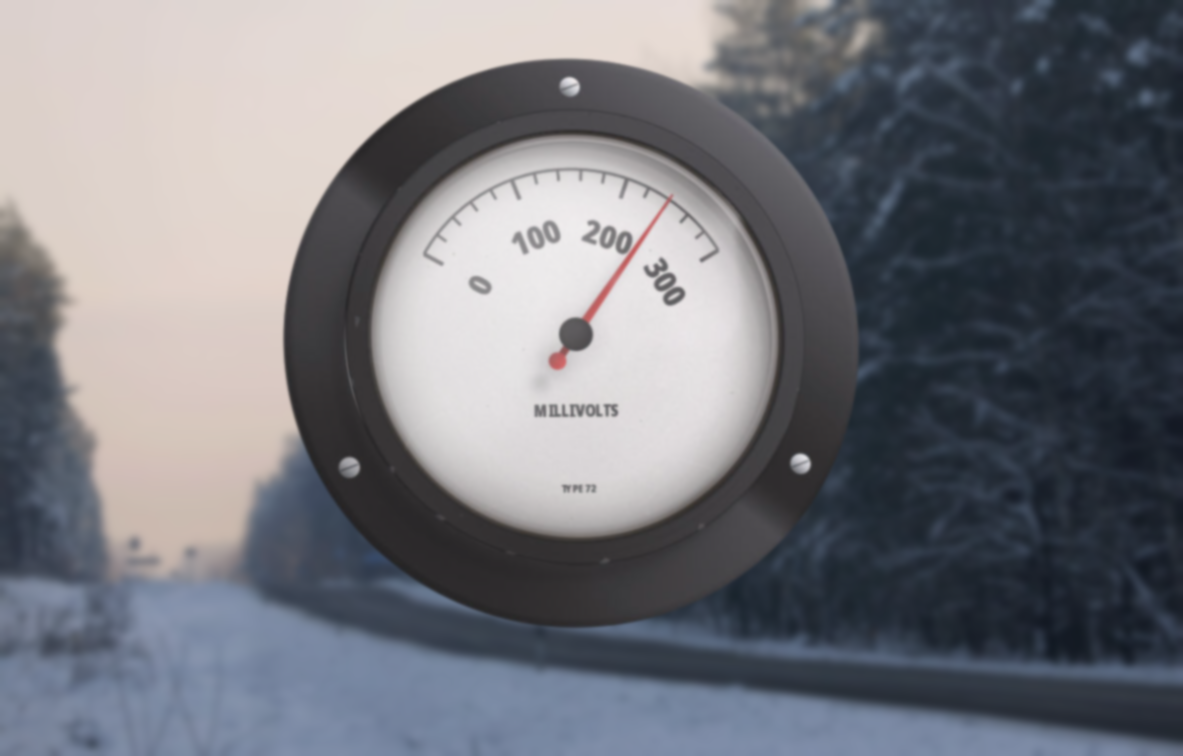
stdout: 240 mV
